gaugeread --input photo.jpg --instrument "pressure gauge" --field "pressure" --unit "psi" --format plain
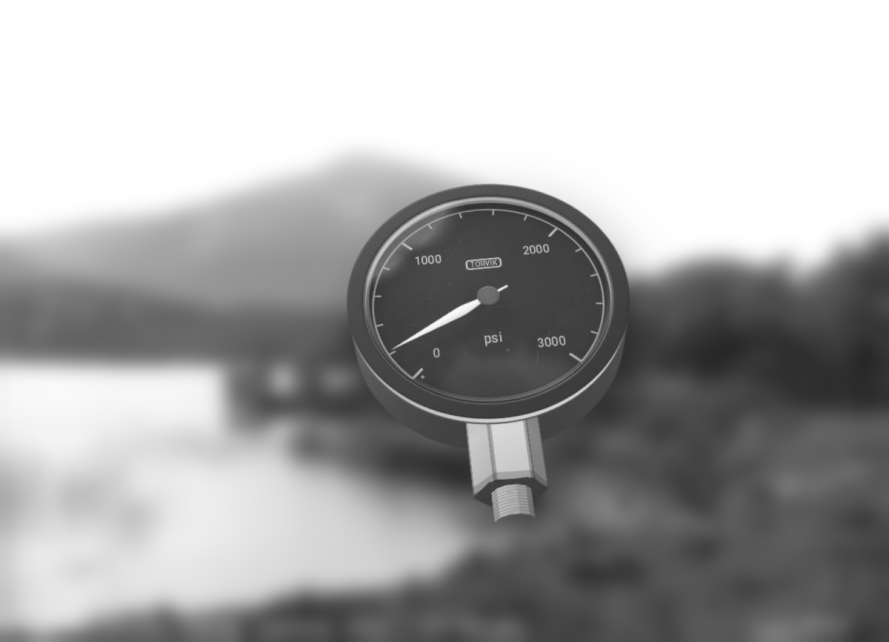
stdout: 200 psi
